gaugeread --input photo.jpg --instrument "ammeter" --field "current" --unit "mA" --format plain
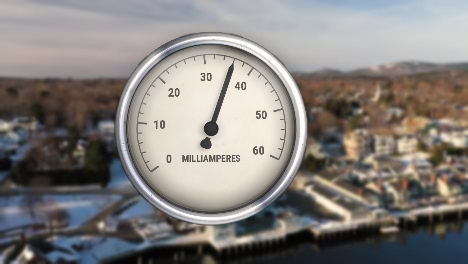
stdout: 36 mA
